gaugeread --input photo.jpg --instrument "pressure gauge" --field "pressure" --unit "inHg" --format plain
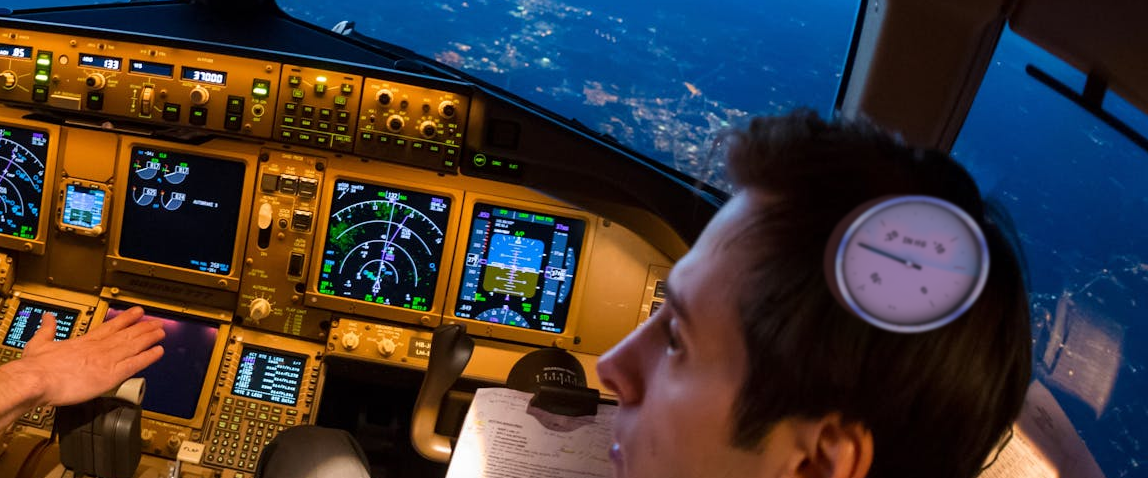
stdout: -24 inHg
